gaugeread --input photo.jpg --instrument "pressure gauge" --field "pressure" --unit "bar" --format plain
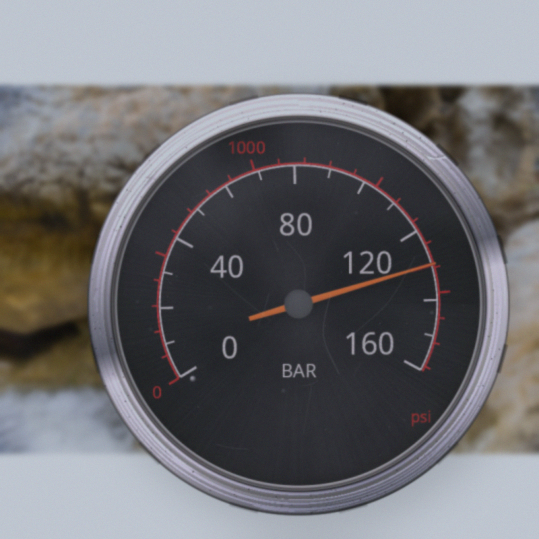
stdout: 130 bar
